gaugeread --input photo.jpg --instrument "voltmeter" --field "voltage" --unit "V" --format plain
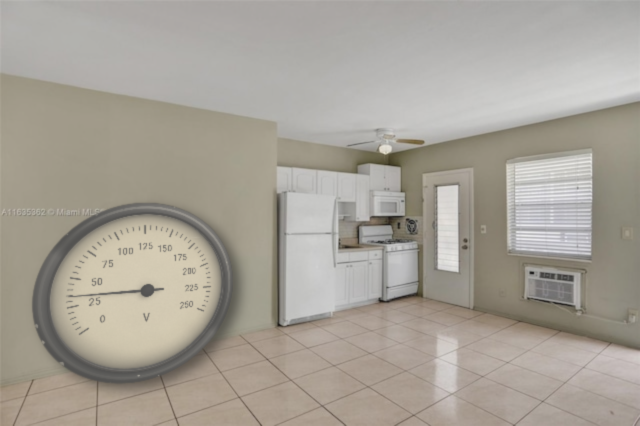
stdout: 35 V
